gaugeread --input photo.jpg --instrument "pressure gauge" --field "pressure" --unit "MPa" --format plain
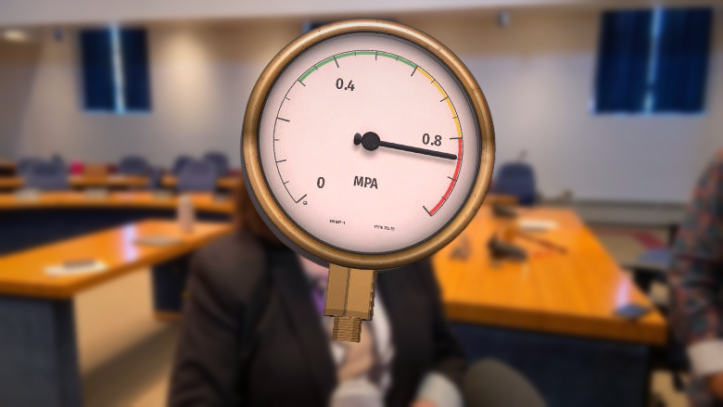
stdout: 0.85 MPa
